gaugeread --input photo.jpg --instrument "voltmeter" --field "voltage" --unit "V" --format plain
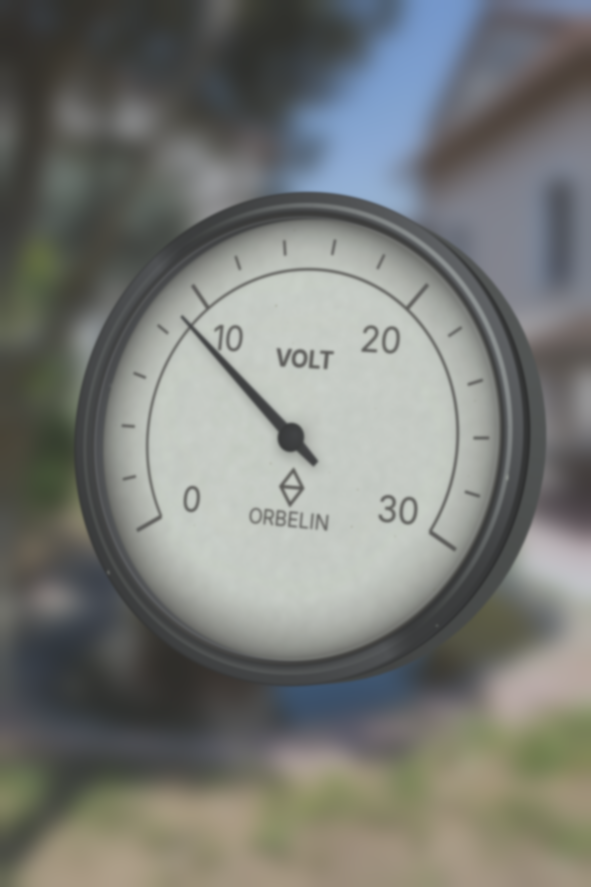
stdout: 9 V
